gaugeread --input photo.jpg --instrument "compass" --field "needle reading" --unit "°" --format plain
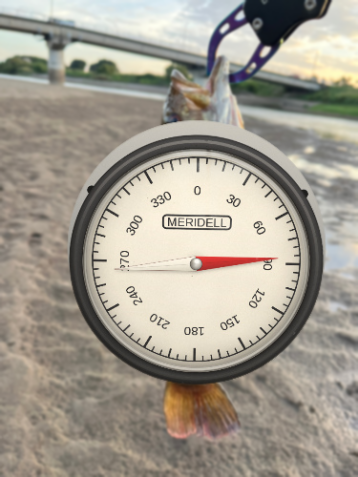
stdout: 85 °
